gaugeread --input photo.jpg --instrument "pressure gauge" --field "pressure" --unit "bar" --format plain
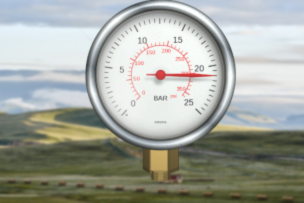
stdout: 21 bar
